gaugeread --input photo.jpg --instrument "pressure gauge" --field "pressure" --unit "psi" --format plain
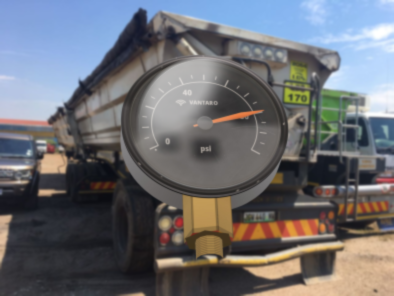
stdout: 80 psi
